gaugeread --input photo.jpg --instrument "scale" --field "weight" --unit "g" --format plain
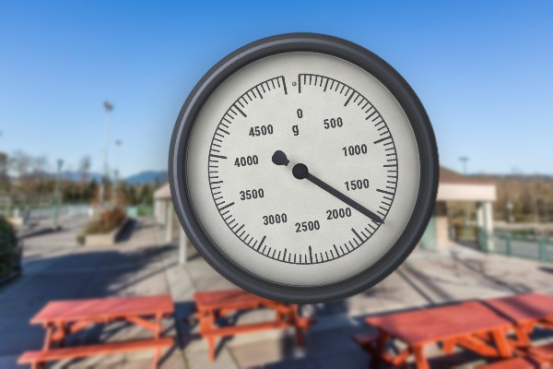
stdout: 1750 g
